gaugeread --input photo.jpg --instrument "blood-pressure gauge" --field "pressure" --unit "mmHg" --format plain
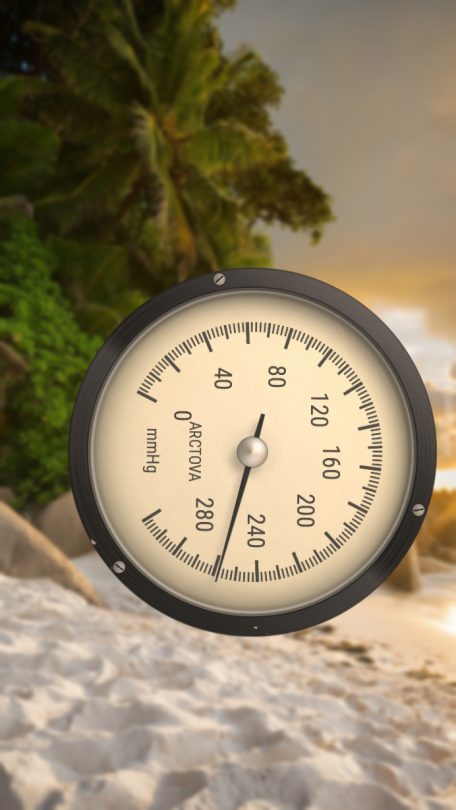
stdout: 258 mmHg
